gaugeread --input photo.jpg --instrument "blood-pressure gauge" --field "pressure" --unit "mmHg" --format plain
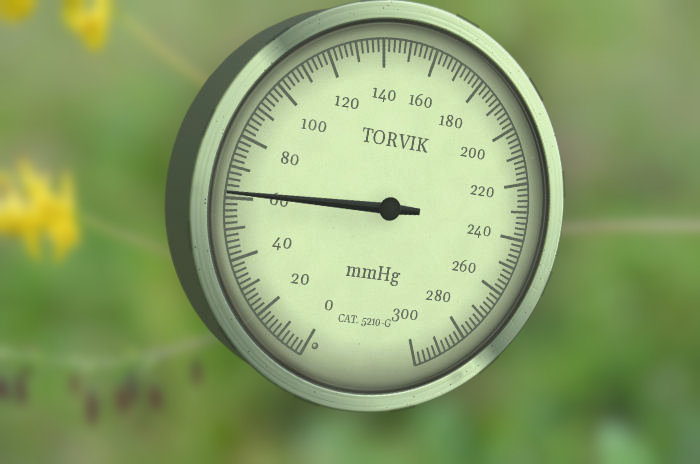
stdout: 62 mmHg
